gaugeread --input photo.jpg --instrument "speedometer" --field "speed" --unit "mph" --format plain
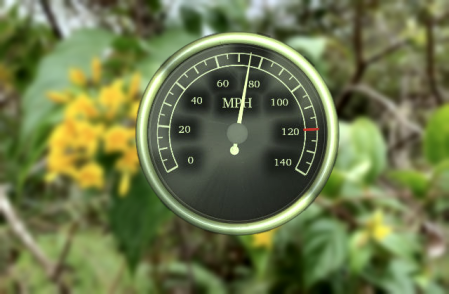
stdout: 75 mph
